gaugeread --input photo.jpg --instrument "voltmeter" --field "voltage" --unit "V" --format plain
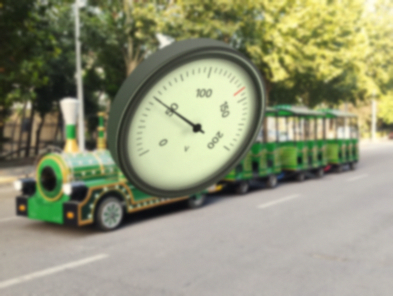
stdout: 50 V
